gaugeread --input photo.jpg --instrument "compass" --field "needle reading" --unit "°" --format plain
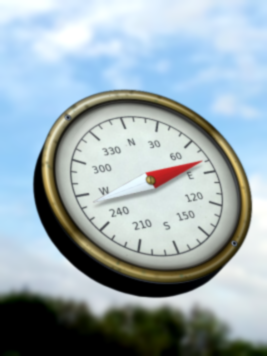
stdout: 80 °
